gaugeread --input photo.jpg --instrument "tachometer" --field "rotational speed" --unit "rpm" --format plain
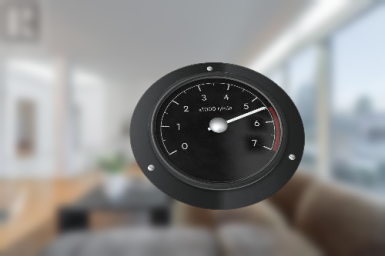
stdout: 5500 rpm
